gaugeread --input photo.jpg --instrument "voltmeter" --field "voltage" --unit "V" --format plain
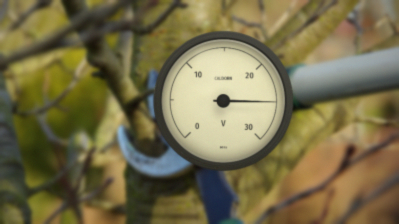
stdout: 25 V
